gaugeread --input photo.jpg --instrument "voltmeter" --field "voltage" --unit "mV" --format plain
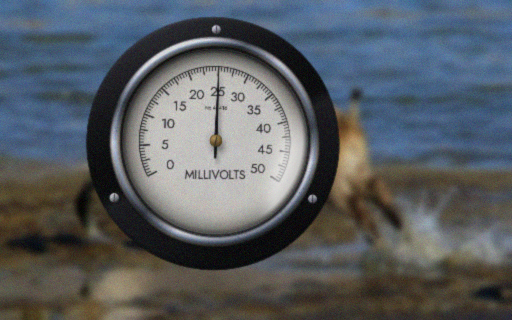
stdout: 25 mV
